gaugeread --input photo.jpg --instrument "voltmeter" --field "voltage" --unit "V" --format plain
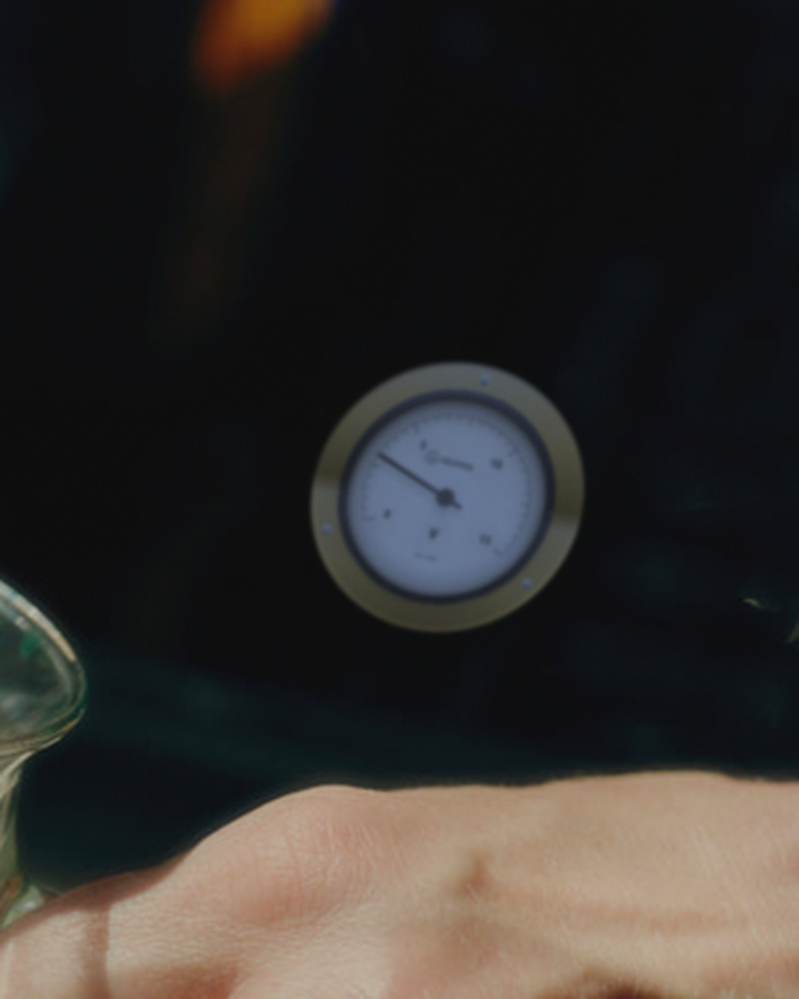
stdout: 3 V
